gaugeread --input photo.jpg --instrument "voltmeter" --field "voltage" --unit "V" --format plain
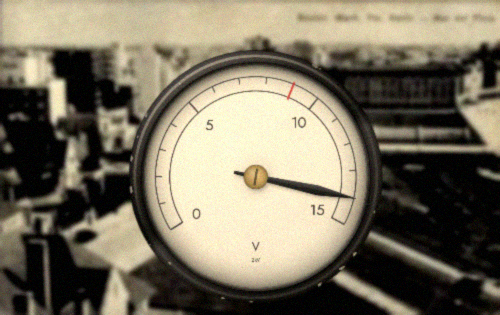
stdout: 14 V
